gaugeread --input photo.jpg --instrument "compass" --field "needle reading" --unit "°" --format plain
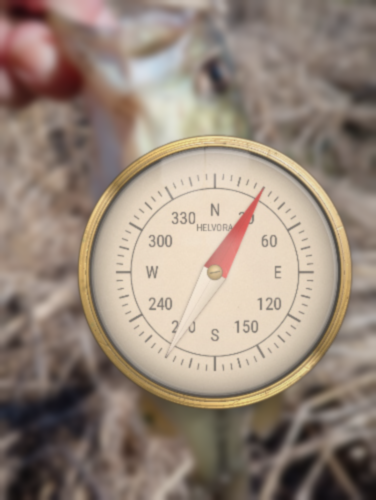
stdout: 30 °
